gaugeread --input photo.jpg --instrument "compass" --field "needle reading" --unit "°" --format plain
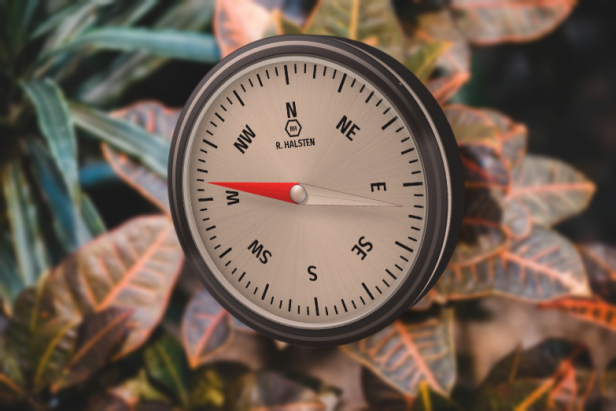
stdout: 280 °
